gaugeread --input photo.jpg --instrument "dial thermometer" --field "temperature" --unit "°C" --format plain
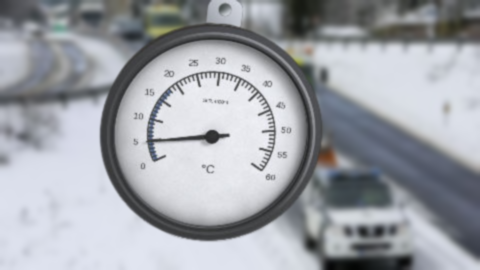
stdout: 5 °C
